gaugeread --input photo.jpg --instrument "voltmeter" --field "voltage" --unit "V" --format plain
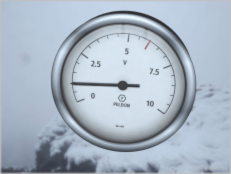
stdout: 1 V
